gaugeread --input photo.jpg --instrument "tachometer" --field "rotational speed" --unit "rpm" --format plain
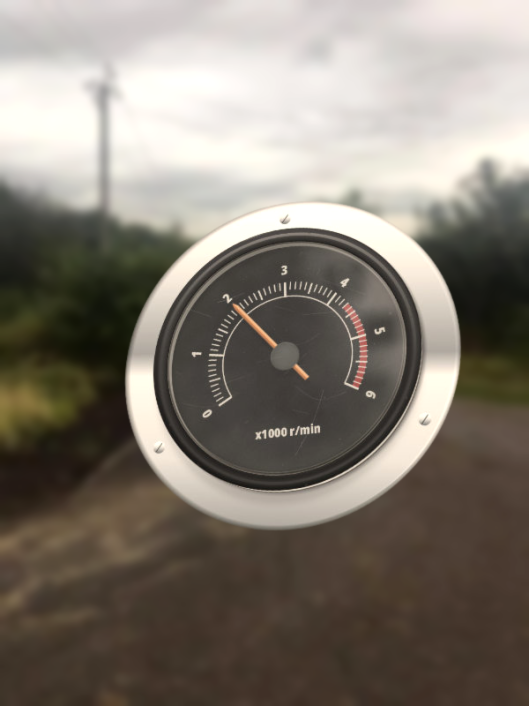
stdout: 2000 rpm
